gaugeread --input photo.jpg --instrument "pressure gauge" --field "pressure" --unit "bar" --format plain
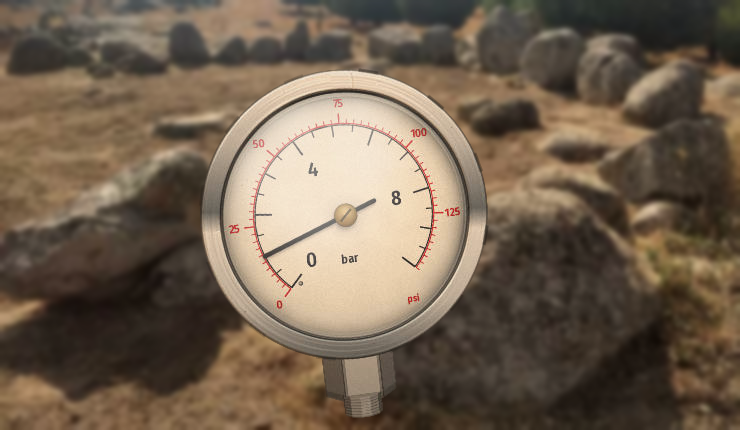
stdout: 1 bar
